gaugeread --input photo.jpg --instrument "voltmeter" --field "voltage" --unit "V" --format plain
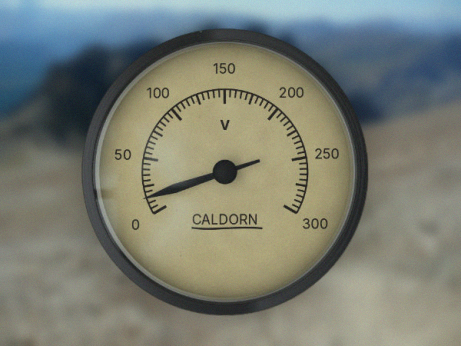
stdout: 15 V
